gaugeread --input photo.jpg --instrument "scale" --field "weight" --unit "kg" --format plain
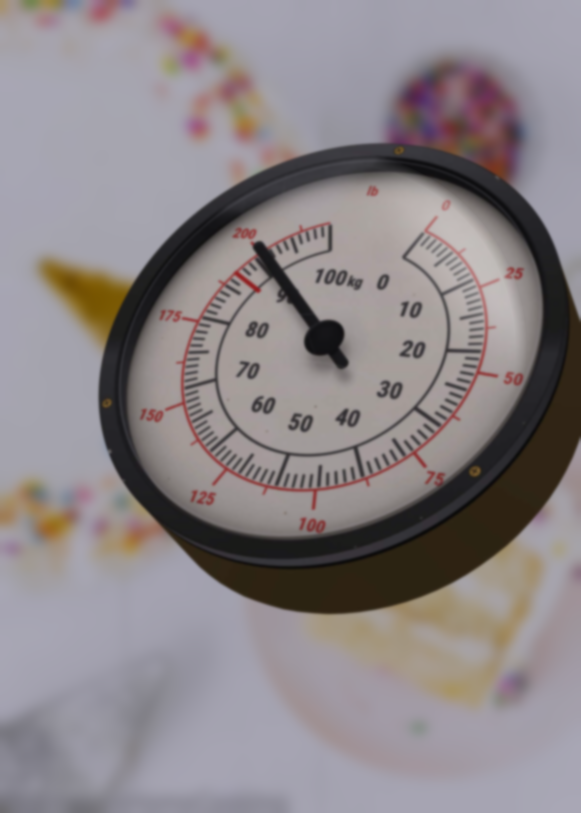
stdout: 91 kg
